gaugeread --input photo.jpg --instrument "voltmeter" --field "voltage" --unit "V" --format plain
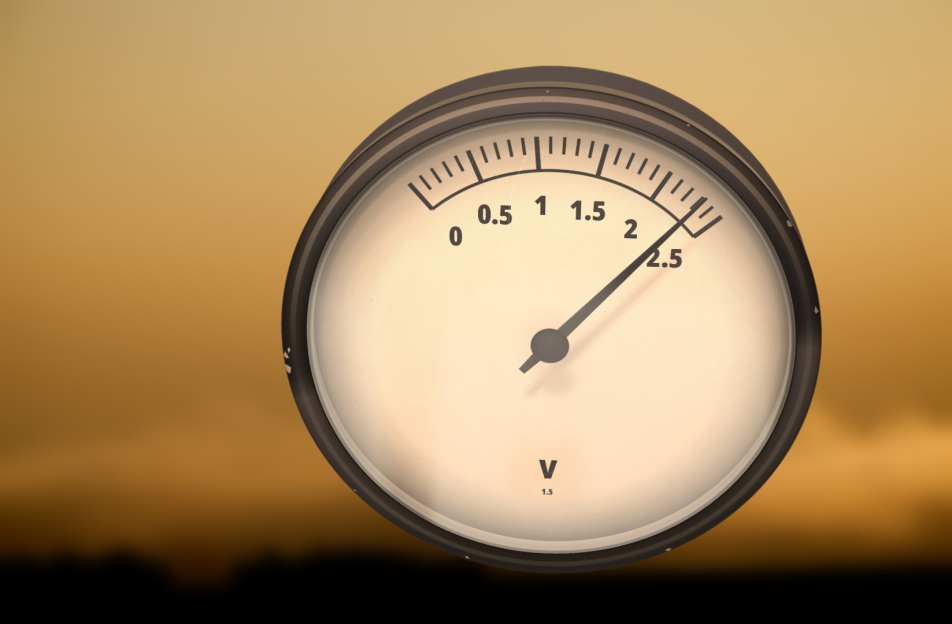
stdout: 2.3 V
